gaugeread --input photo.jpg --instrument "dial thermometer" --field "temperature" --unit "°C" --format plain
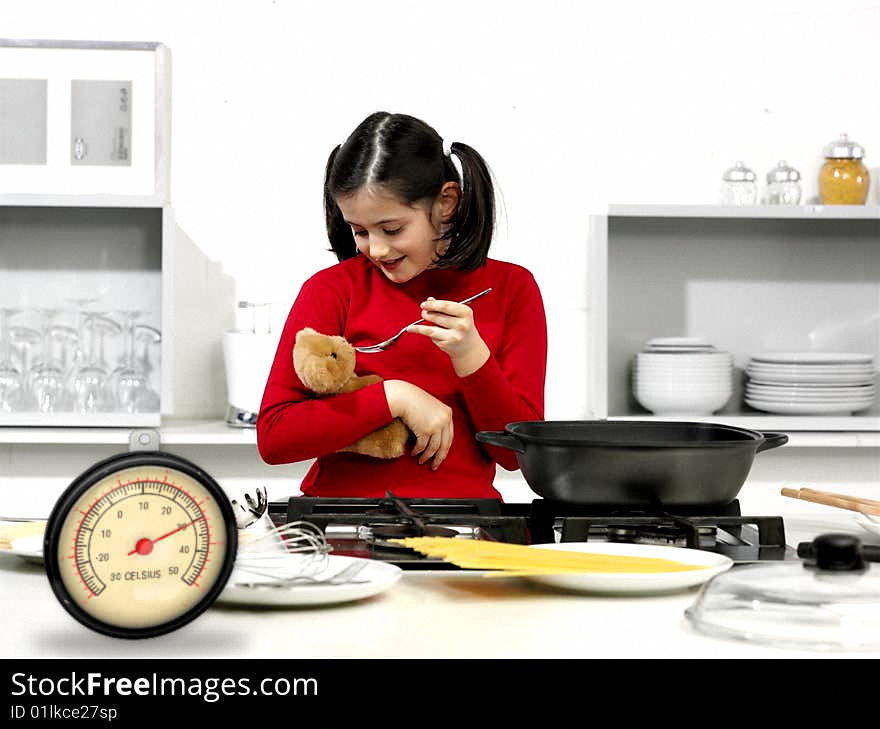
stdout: 30 °C
